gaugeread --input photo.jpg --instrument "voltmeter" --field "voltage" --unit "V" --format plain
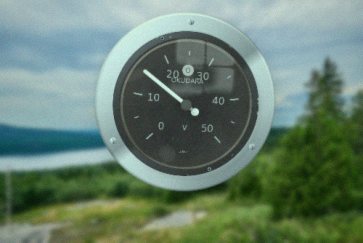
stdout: 15 V
